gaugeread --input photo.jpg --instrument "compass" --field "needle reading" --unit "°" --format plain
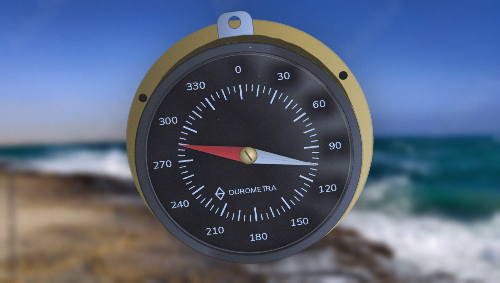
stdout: 285 °
